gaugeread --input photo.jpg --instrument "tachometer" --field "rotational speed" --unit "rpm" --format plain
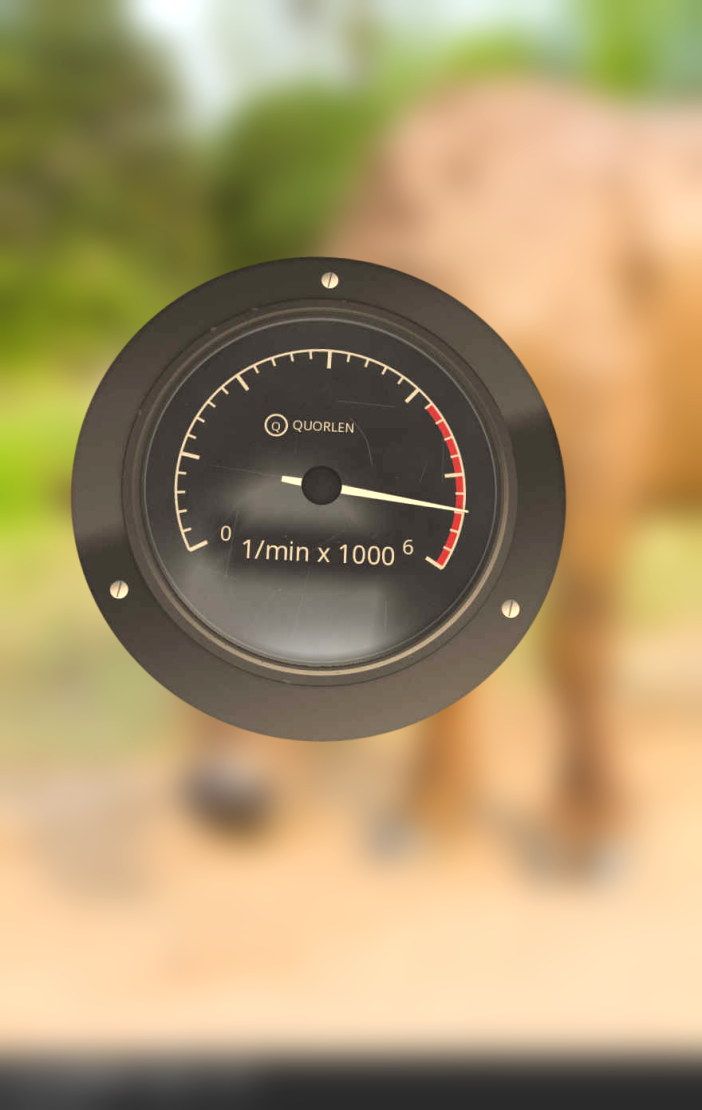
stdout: 5400 rpm
